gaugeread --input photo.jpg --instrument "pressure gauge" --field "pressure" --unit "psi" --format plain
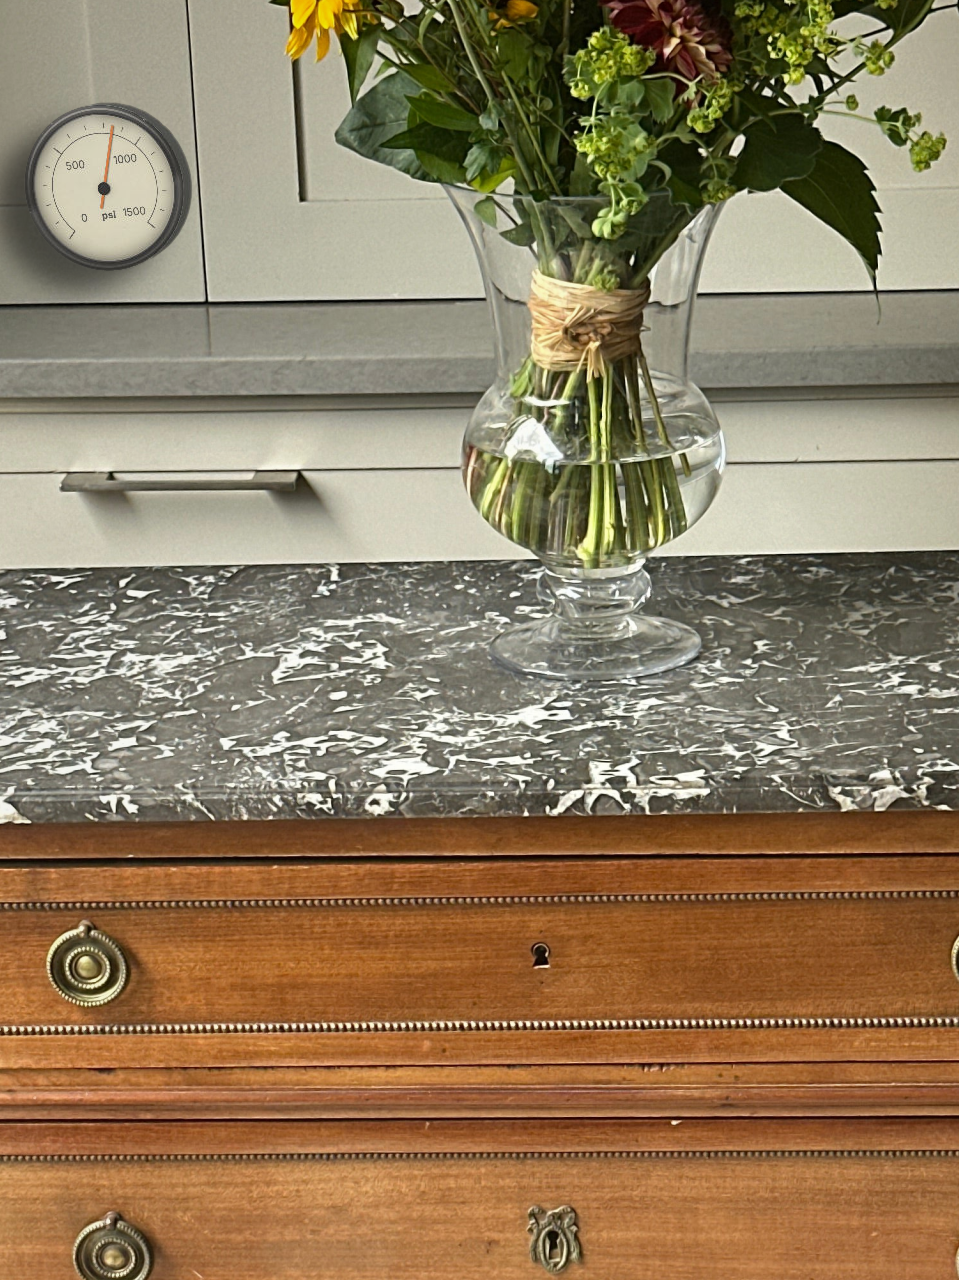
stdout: 850 psi
